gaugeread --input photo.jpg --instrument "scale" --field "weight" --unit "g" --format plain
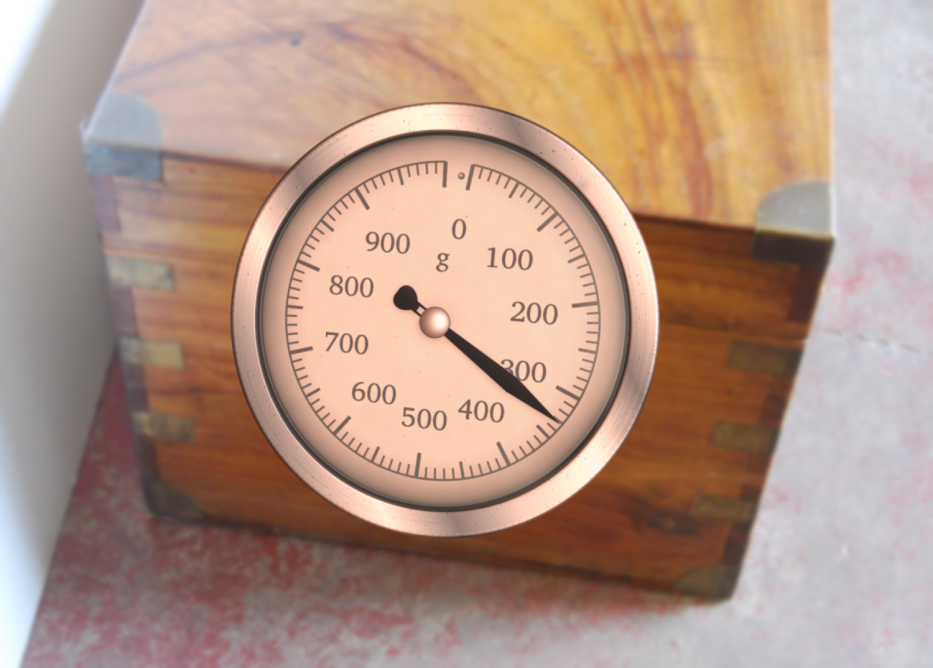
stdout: 330 g
